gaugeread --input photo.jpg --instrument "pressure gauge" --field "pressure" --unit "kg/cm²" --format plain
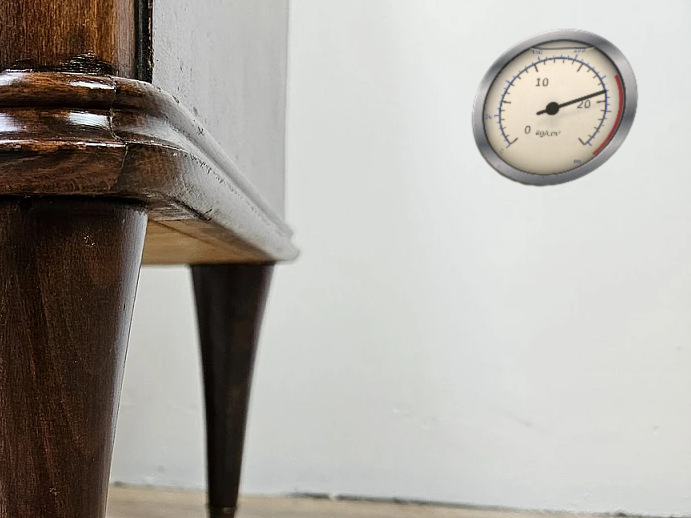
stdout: 19 kg/cm²
